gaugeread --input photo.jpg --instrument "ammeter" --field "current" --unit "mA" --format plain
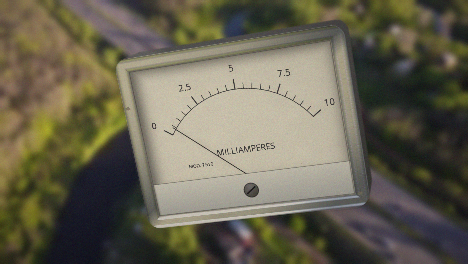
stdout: 0.5 mA
